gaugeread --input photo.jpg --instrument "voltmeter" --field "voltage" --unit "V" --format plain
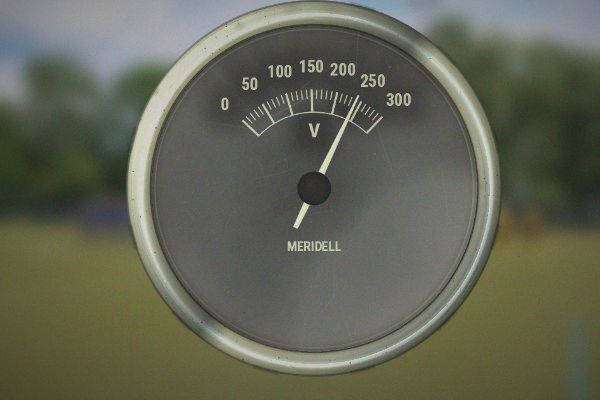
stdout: 240 V
